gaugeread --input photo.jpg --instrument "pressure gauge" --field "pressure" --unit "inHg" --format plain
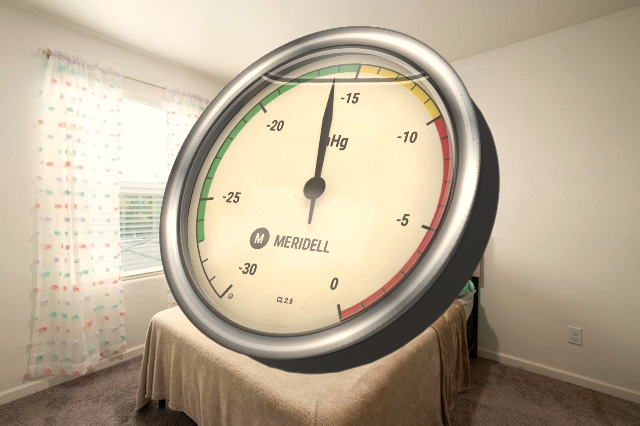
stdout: -16 inHg
